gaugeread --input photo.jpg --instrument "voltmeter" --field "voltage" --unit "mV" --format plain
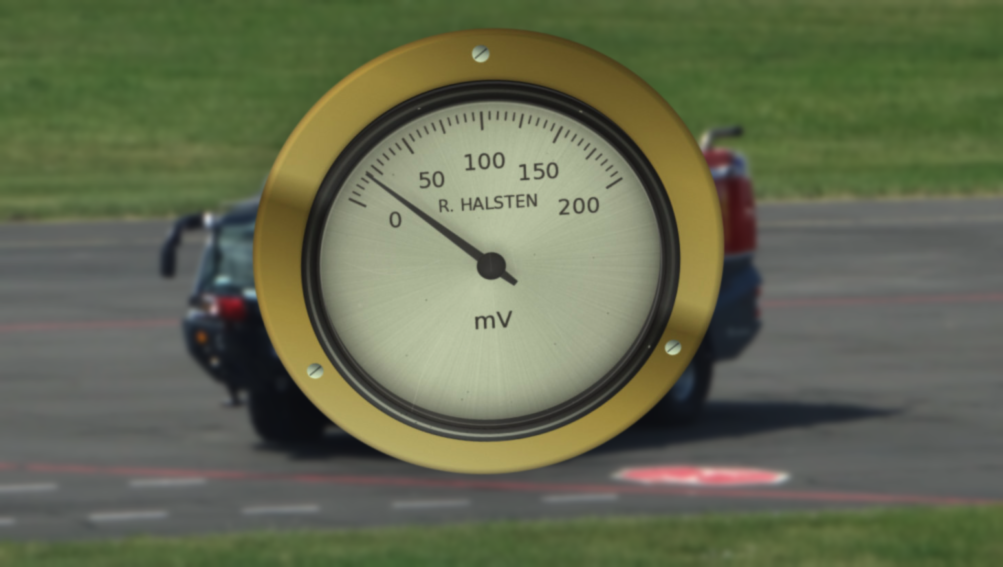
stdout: 20 mV
